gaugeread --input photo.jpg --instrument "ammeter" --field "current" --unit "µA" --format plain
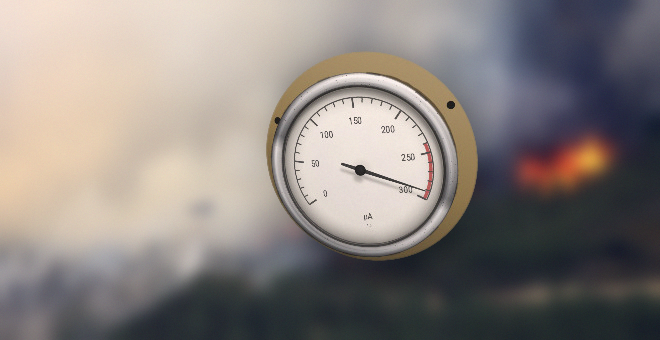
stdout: 290 µA
